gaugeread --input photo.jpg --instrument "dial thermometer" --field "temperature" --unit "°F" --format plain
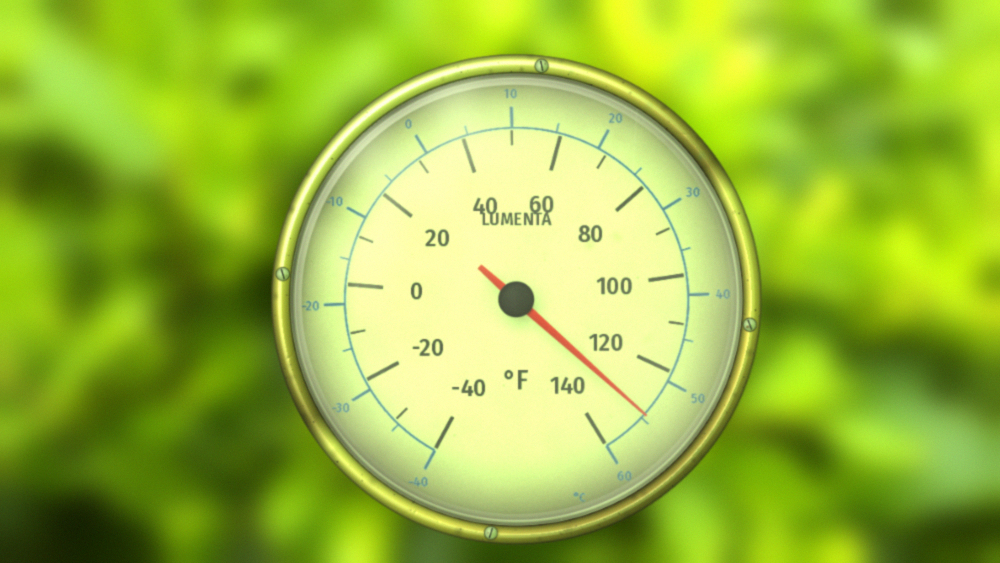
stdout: 130 °F
